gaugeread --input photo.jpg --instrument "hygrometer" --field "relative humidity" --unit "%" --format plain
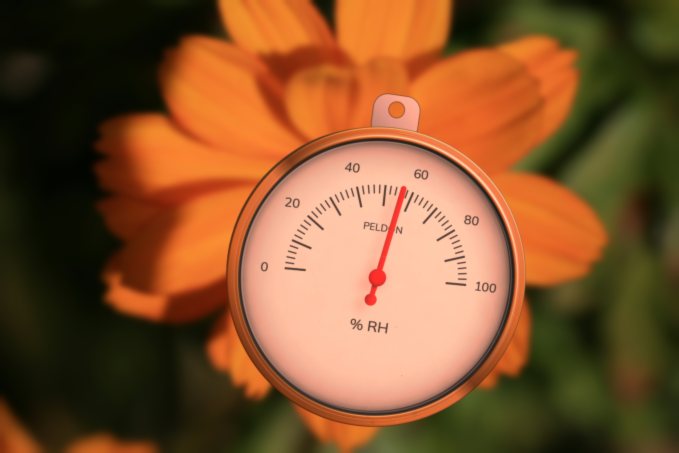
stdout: 56 %
